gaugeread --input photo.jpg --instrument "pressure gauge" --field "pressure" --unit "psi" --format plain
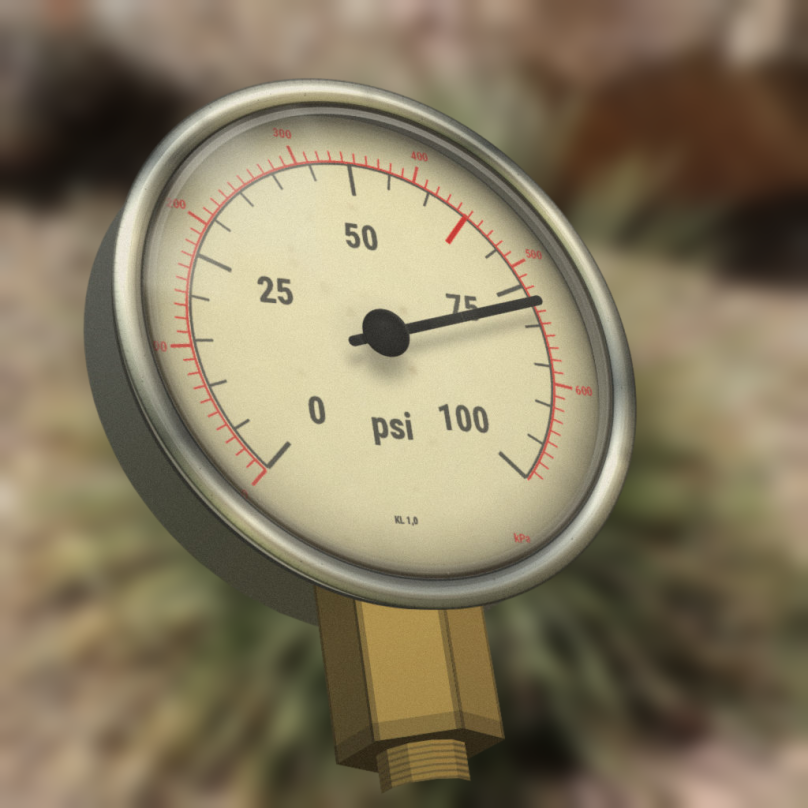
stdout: 77.5 psi
